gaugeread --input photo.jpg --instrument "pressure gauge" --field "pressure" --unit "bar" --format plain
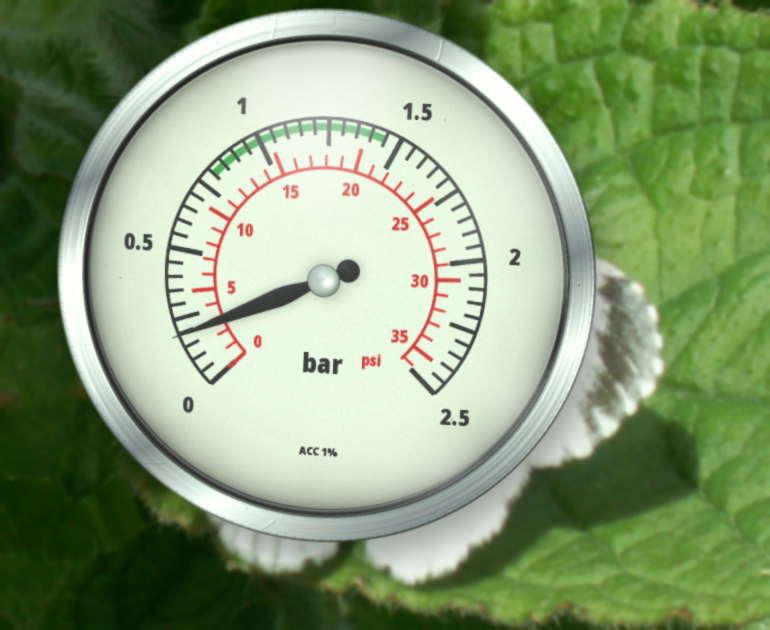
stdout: 0.2 bar
